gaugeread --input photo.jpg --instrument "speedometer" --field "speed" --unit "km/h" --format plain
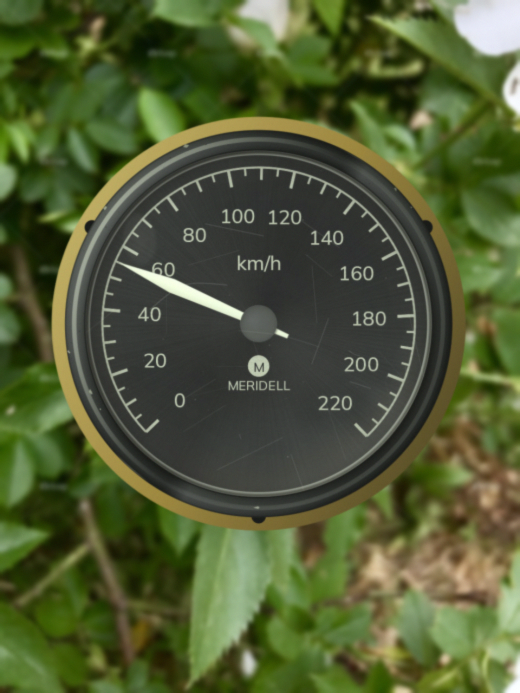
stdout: 55 km/h
